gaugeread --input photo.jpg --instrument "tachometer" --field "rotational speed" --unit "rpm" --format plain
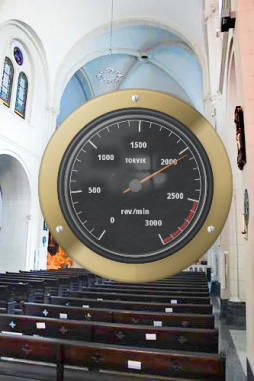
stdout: 2050 rpm
